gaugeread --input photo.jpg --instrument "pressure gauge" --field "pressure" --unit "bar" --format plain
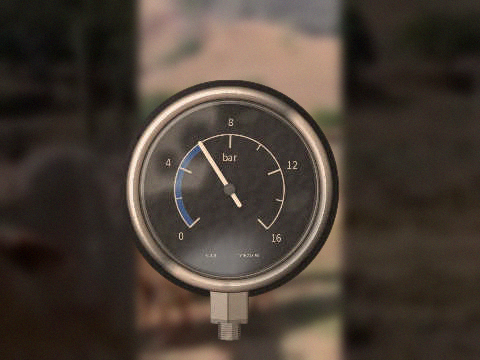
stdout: 6 bar
